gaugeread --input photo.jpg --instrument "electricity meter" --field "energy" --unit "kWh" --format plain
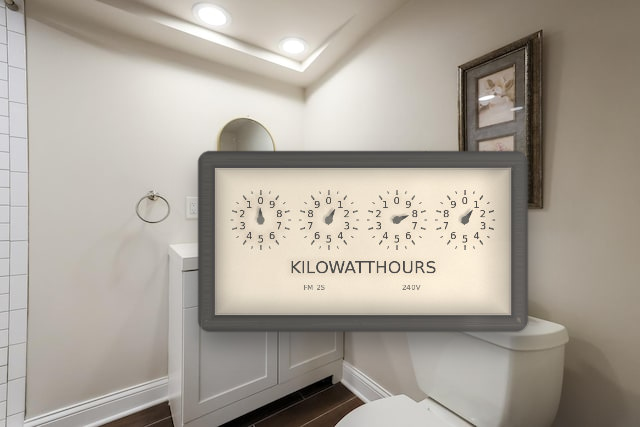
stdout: 81 kWh
